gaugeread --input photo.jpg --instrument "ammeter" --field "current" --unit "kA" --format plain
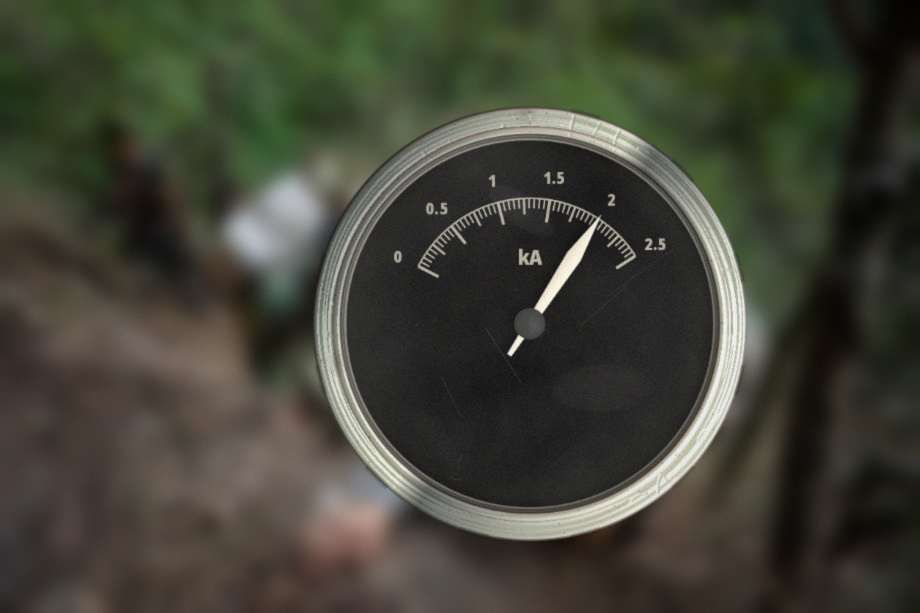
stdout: 2 kA
